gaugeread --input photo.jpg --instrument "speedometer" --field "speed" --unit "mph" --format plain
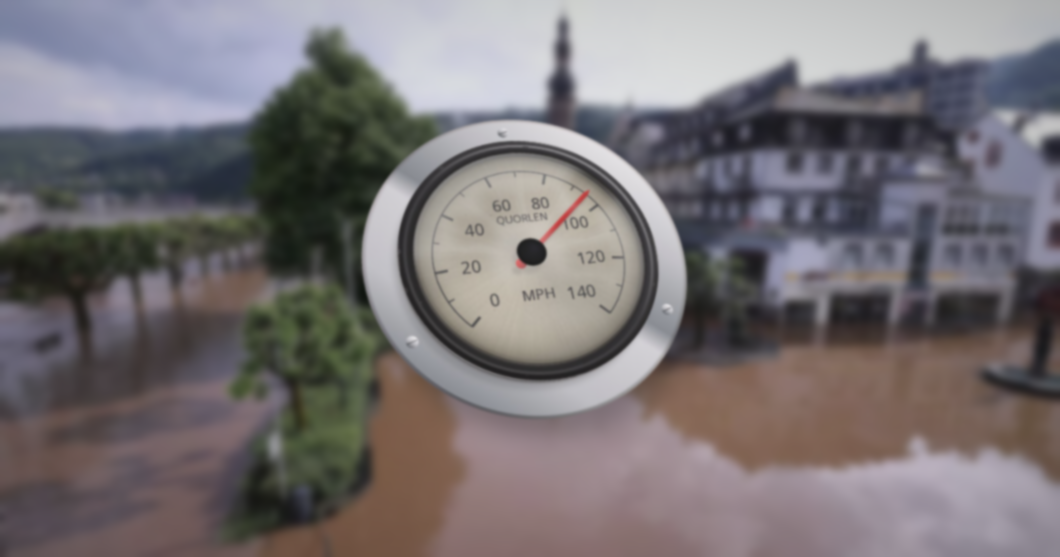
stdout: 95 mph
